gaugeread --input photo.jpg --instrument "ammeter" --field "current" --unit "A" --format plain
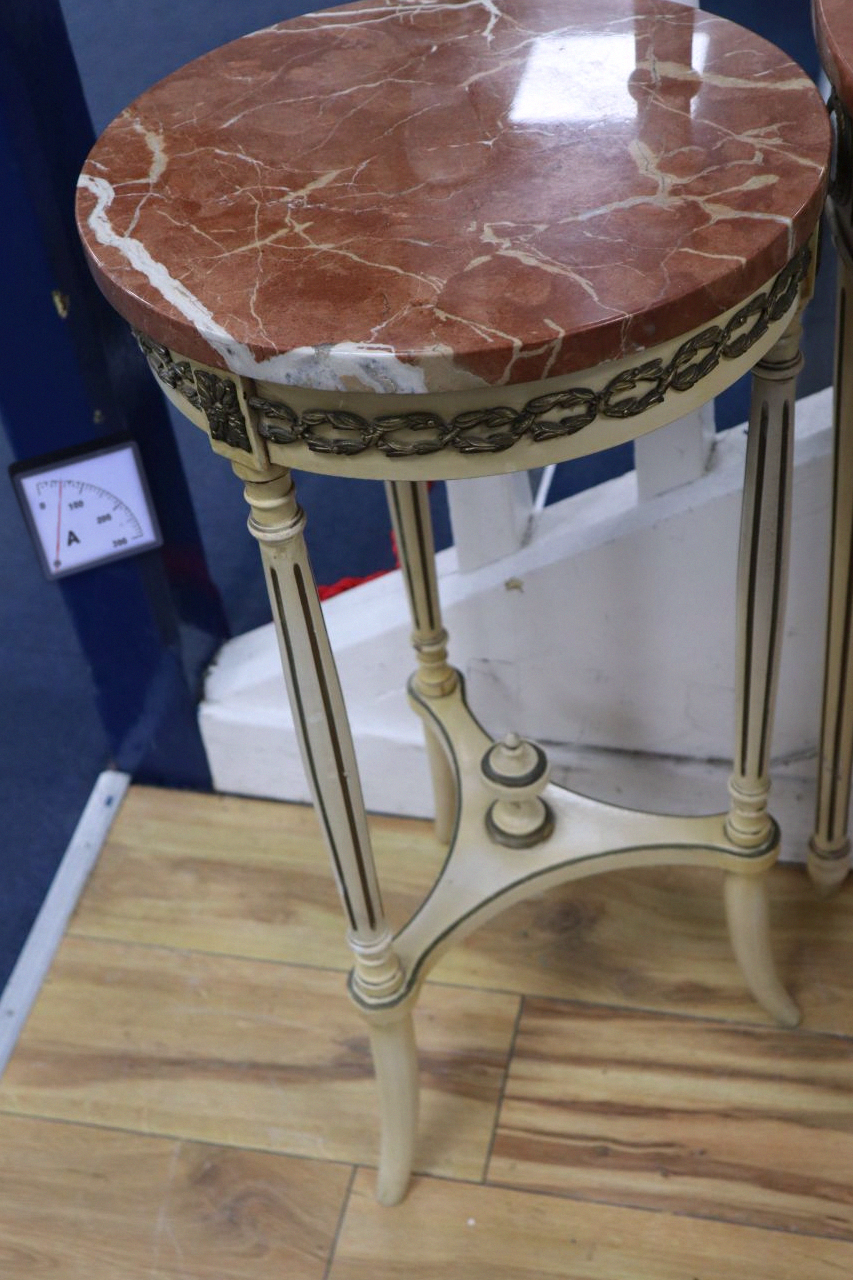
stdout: 50 A
